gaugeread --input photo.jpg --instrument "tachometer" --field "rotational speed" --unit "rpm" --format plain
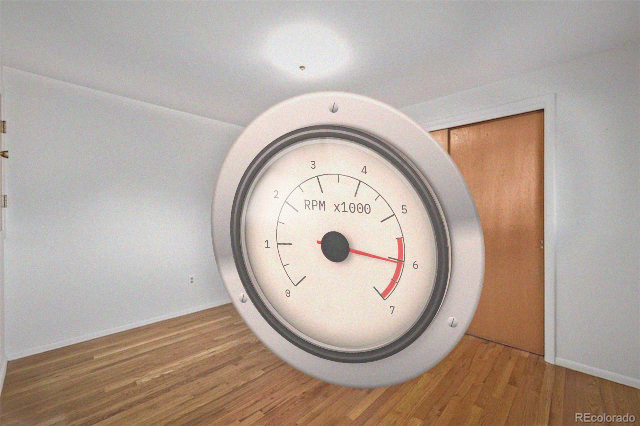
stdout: 6000 rpm
